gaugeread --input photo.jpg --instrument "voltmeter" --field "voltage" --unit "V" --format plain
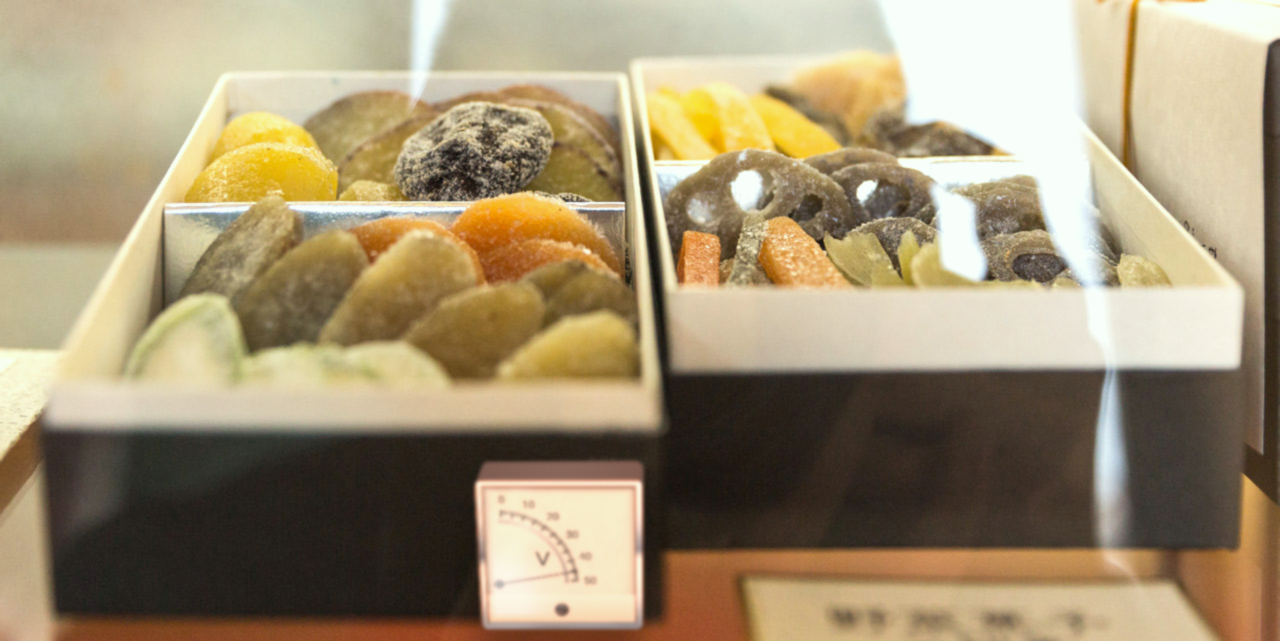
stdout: 45 V
